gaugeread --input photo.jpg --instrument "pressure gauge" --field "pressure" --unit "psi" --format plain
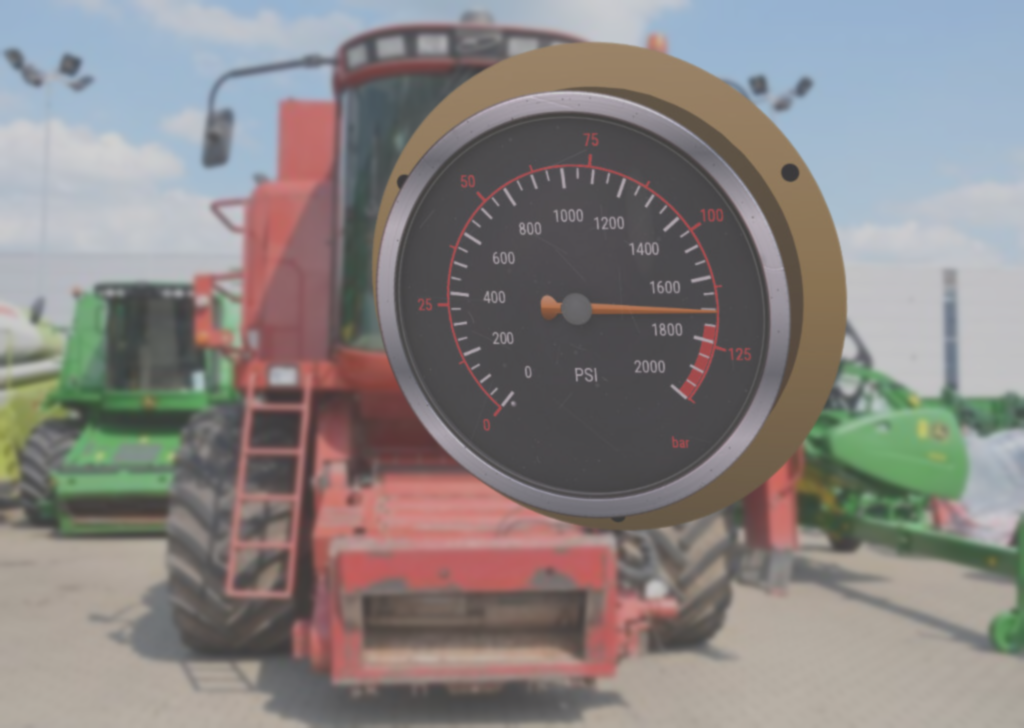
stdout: 1700 psi
